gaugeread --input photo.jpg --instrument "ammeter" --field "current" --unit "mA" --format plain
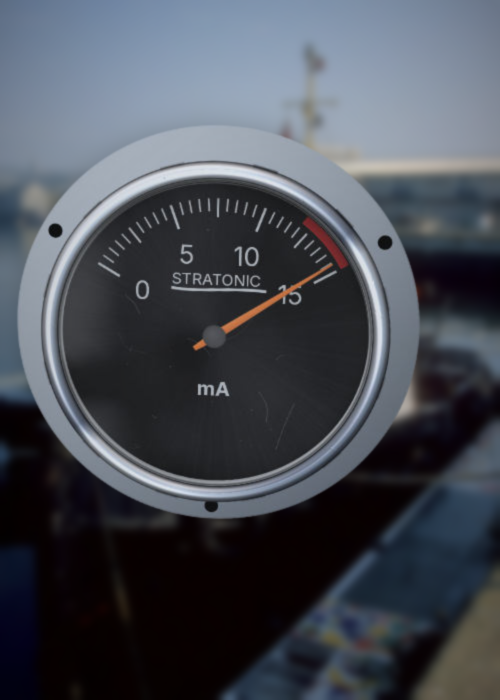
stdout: 14.5 mA
